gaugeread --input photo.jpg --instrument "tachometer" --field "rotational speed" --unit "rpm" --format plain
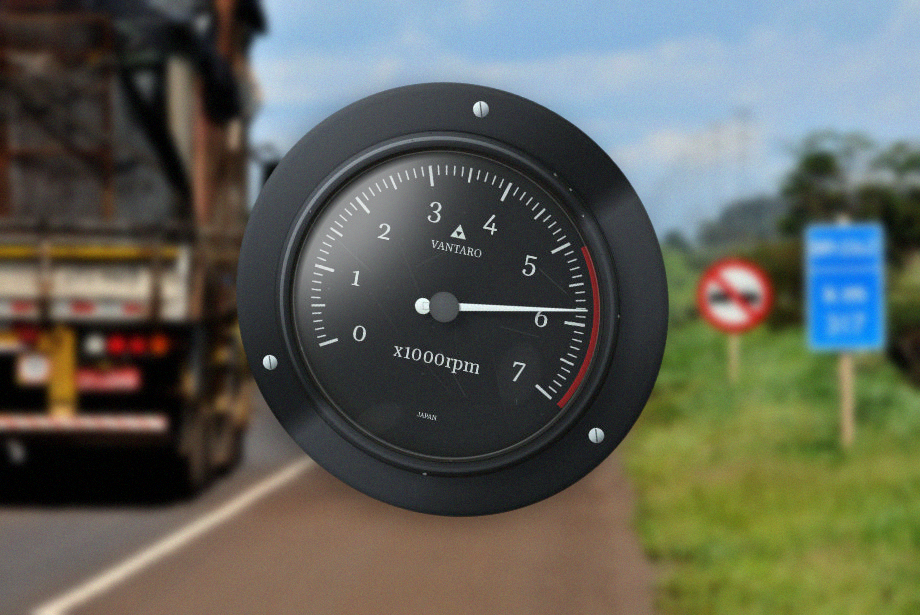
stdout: 5800 rpm
